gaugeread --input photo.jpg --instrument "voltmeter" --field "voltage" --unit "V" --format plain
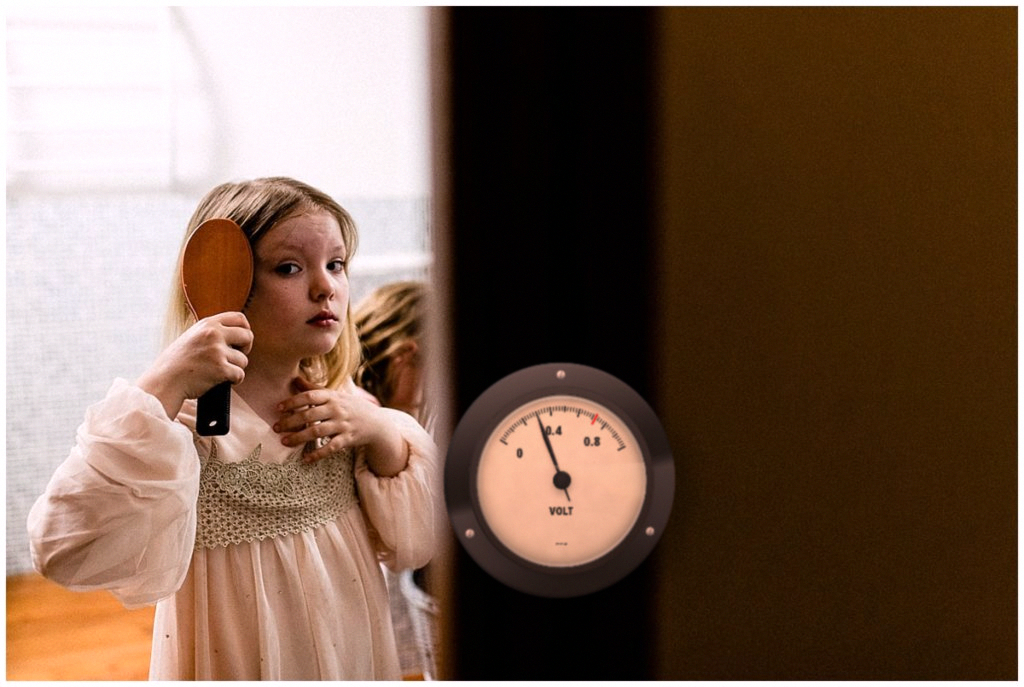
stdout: 0.3 V
